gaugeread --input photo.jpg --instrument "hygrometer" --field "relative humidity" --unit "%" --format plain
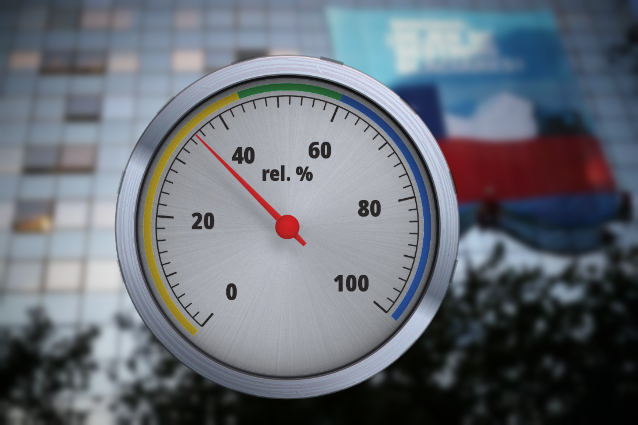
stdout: 35 %
